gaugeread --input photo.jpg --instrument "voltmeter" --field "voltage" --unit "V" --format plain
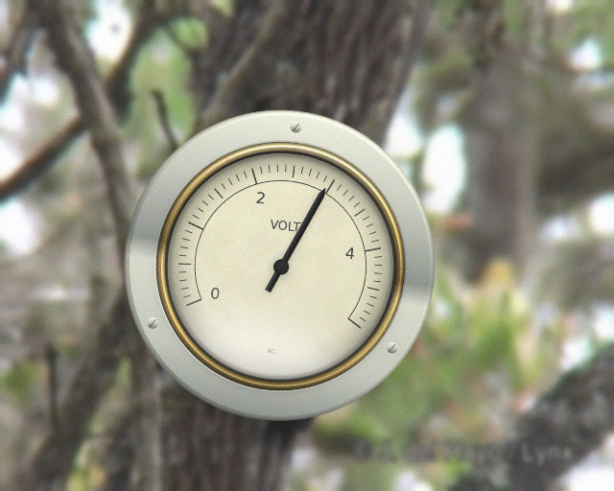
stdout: 2.95 V
